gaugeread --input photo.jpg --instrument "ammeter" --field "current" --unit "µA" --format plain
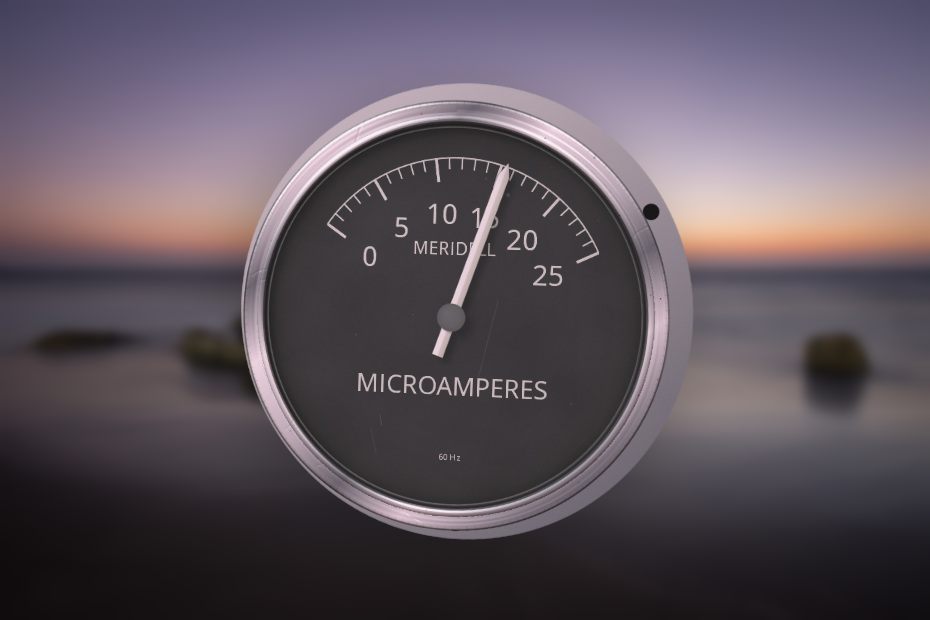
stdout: 15.5 µA
